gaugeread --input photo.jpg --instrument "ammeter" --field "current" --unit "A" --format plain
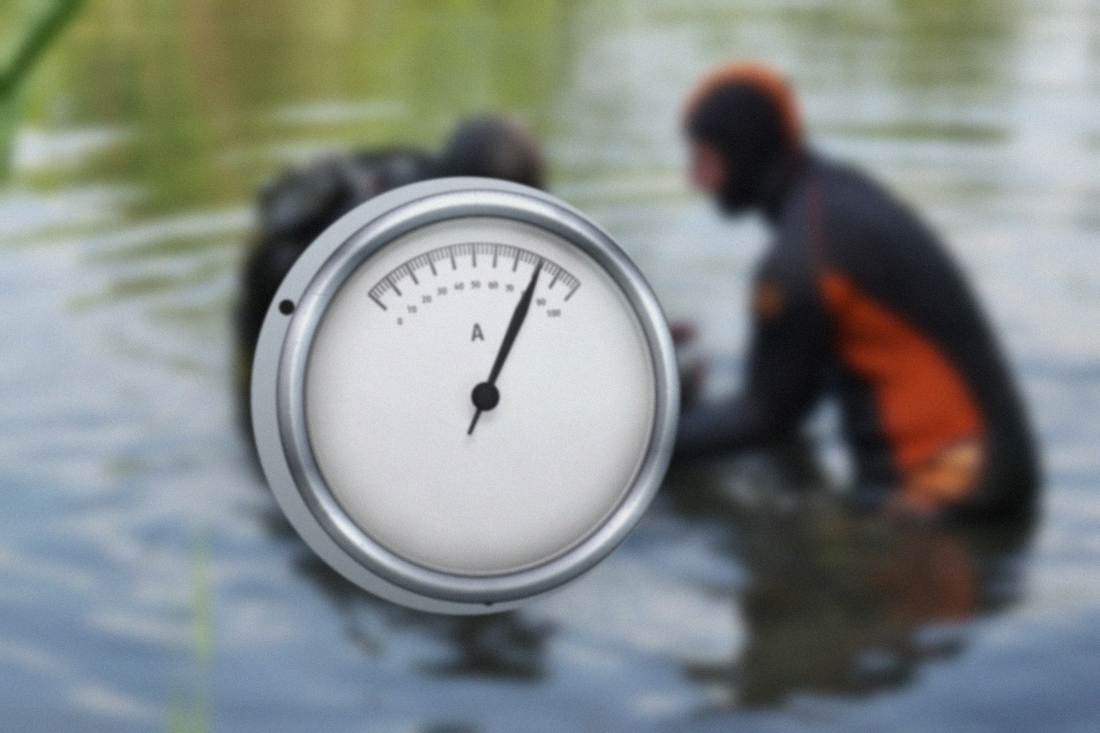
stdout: 80 A
